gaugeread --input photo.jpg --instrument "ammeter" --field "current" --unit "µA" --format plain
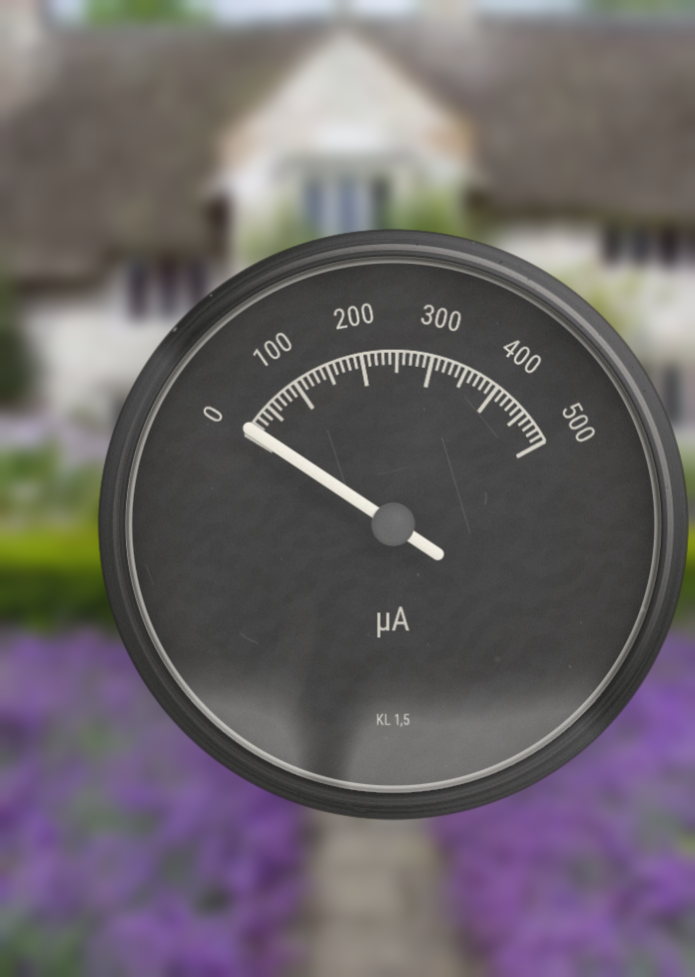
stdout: 10 µA
